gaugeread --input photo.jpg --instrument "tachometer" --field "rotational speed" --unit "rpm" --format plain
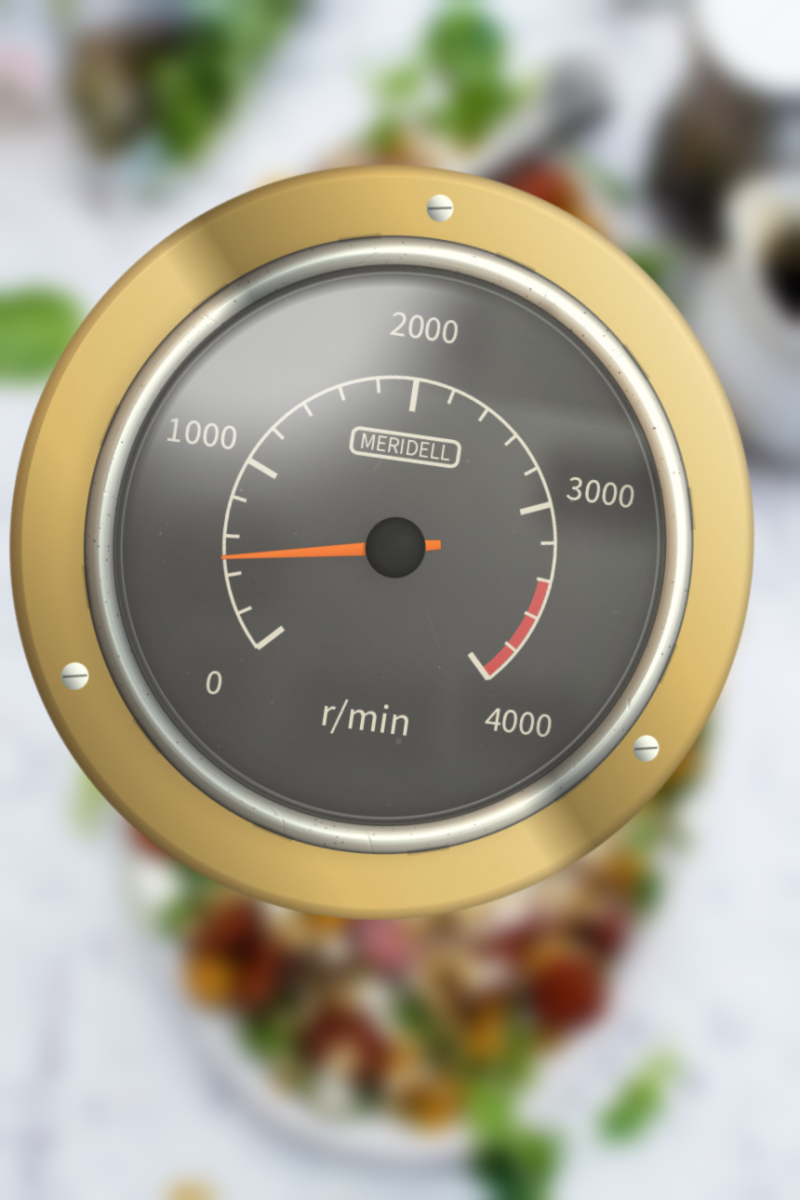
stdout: 500 rpm
